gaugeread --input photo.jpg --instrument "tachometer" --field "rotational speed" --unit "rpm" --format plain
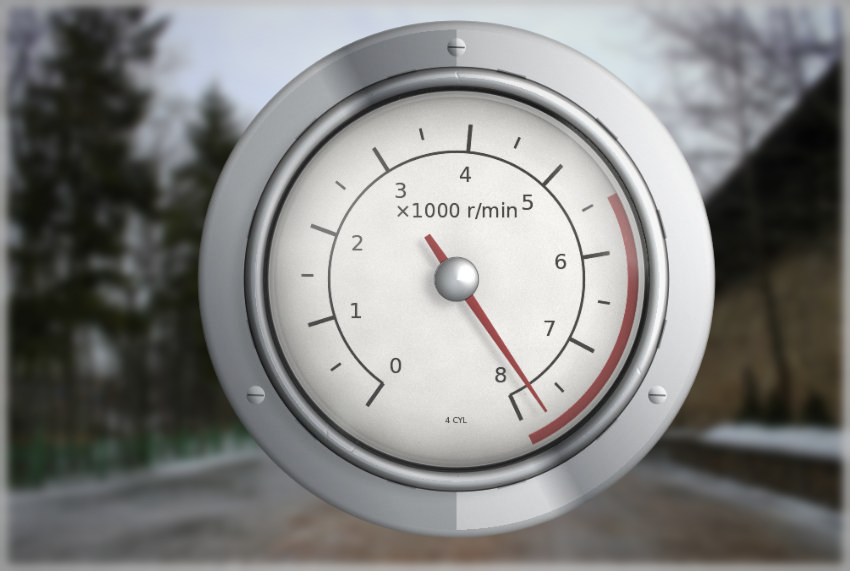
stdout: 7750 rpm
